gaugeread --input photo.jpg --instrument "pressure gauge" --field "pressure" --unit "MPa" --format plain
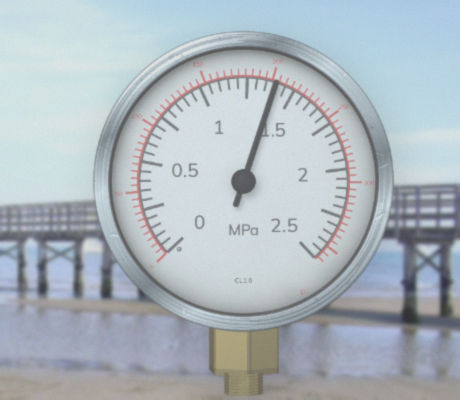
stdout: 1.4 MPa
